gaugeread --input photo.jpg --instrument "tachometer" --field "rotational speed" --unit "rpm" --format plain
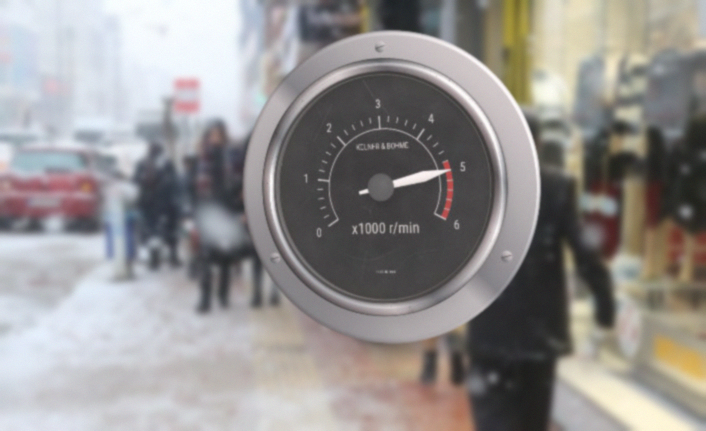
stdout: 5000 rpm
